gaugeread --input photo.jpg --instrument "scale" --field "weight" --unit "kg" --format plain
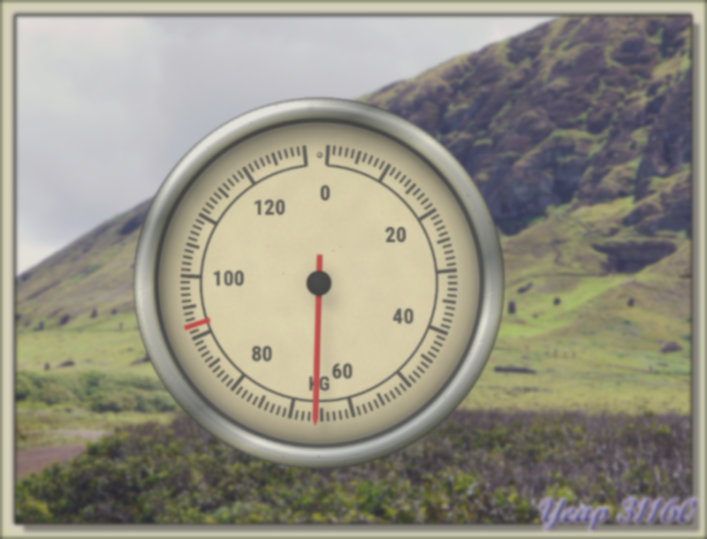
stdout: 66 kg
